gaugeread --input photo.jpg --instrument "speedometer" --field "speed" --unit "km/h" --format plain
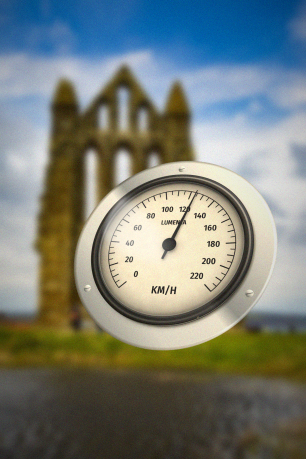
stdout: 125 km/h
